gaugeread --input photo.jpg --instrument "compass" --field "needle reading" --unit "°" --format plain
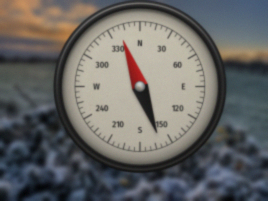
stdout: 340 °
